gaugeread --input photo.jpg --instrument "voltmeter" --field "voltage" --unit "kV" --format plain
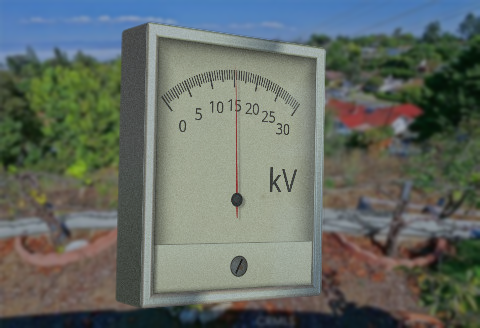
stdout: 15 kV
